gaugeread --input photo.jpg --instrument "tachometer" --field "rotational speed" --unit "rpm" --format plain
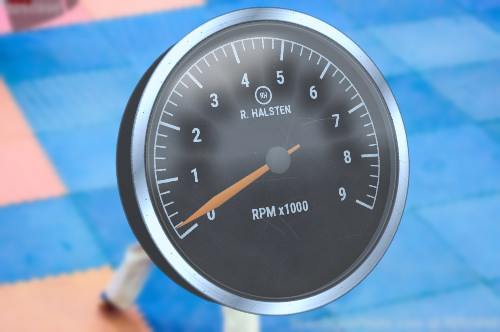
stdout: 200 rpm
